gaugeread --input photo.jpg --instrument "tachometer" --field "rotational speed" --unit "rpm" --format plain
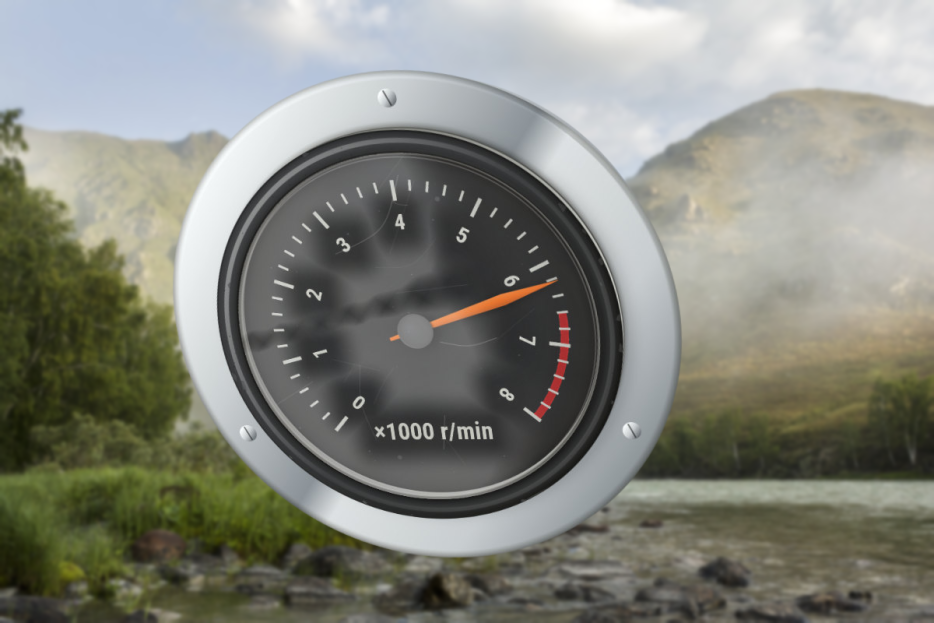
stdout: 6200 rpm
